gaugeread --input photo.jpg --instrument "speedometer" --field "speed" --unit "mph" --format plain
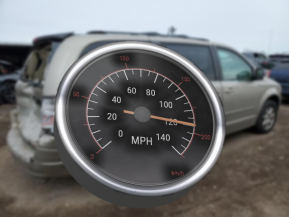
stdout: 120 mph
